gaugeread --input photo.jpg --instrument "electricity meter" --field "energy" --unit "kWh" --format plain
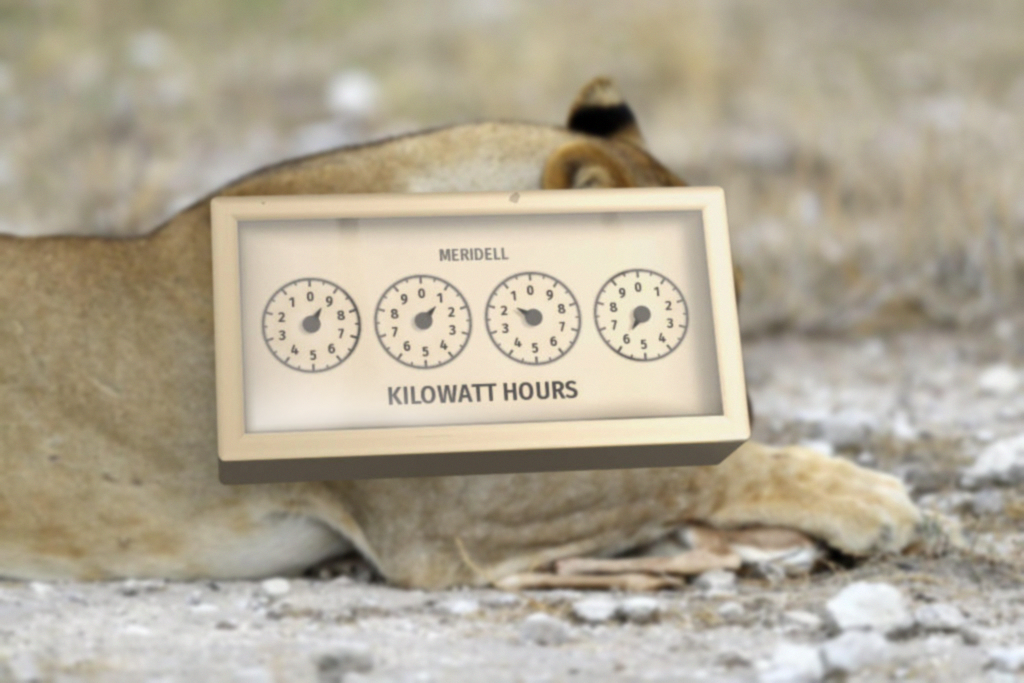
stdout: 9116 kWh
